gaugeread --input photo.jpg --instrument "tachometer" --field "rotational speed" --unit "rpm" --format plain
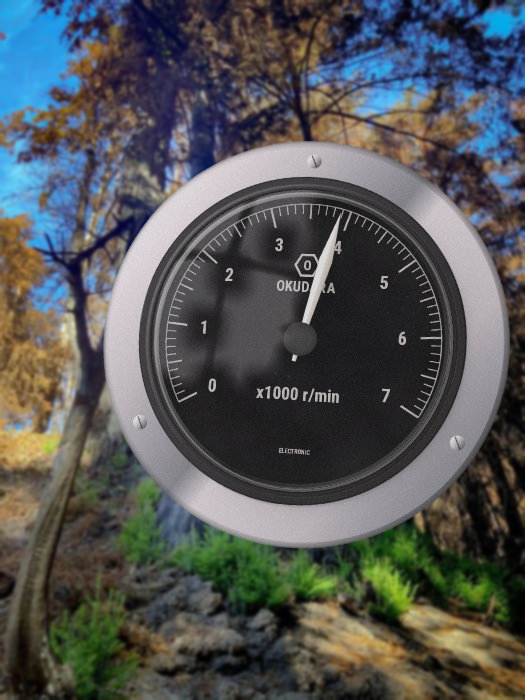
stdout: 3900 rpm
